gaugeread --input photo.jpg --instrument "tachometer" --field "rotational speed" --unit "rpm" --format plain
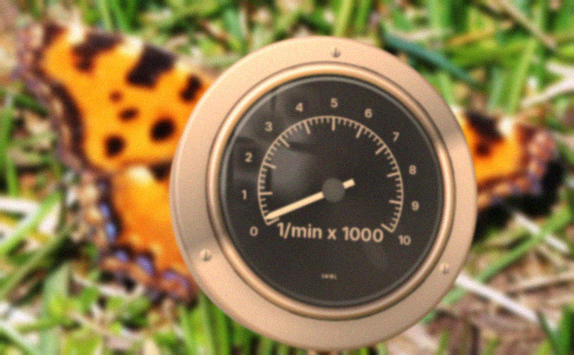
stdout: 200 rpm
